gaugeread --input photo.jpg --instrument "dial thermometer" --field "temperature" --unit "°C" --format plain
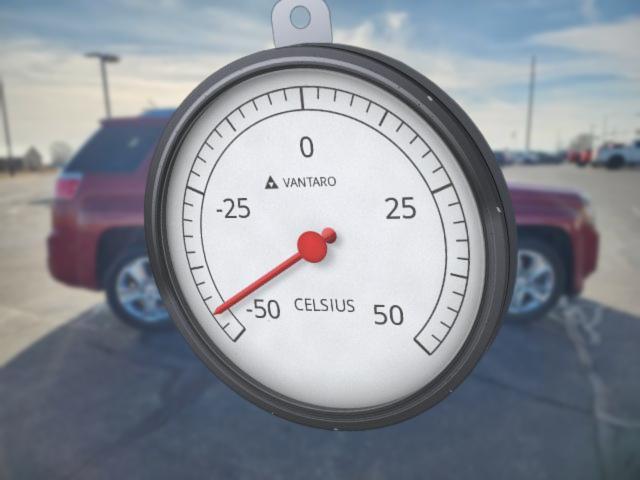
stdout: -45 °C
